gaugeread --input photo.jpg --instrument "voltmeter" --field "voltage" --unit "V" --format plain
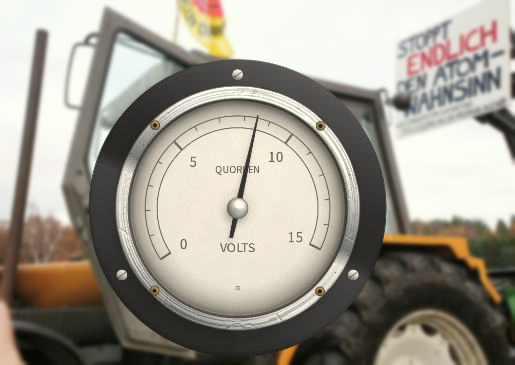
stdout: 8.5 V
